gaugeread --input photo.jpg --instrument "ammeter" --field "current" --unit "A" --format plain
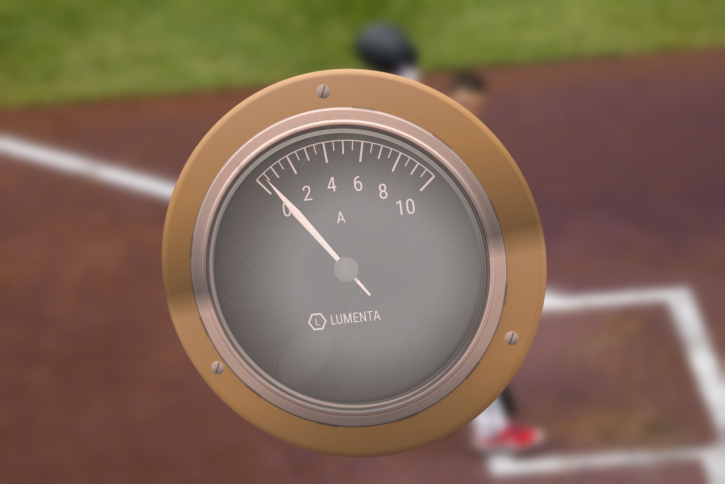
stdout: 0.5 A
